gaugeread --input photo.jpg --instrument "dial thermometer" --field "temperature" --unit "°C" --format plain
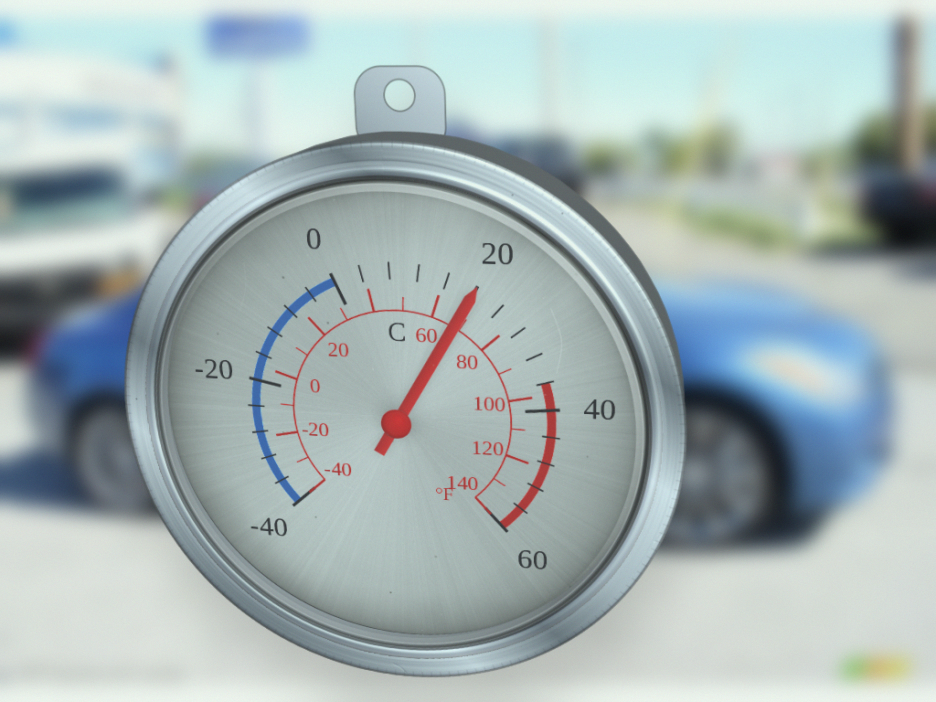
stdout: 20 °C
